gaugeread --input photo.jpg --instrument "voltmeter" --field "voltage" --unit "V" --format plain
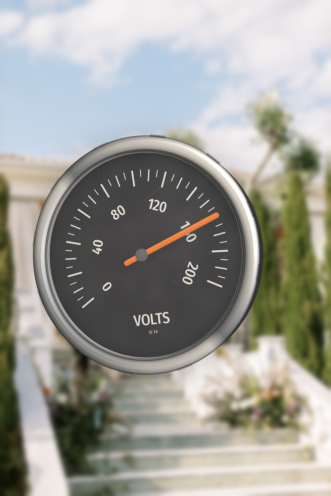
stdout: 160 V
